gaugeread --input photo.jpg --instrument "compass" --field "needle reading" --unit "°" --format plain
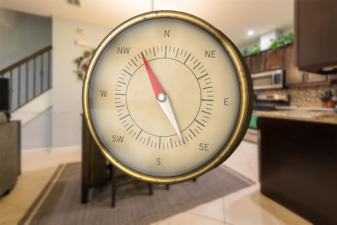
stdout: 330 °
